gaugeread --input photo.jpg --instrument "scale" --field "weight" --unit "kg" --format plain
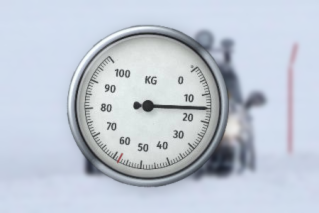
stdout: 15 kg
